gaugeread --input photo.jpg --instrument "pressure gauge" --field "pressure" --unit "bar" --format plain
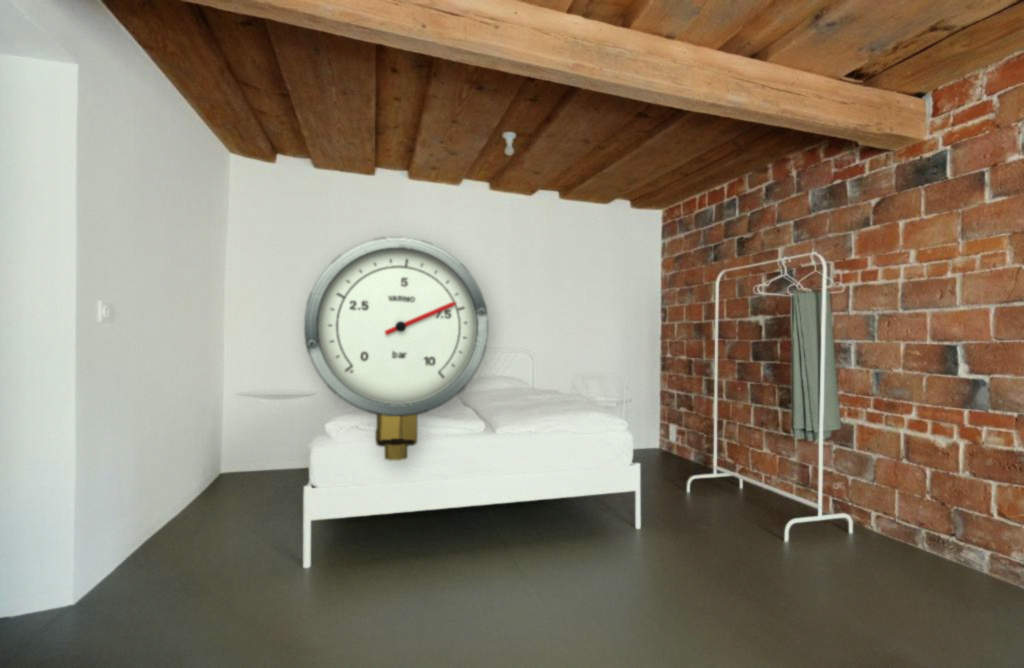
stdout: 7.25 bar
